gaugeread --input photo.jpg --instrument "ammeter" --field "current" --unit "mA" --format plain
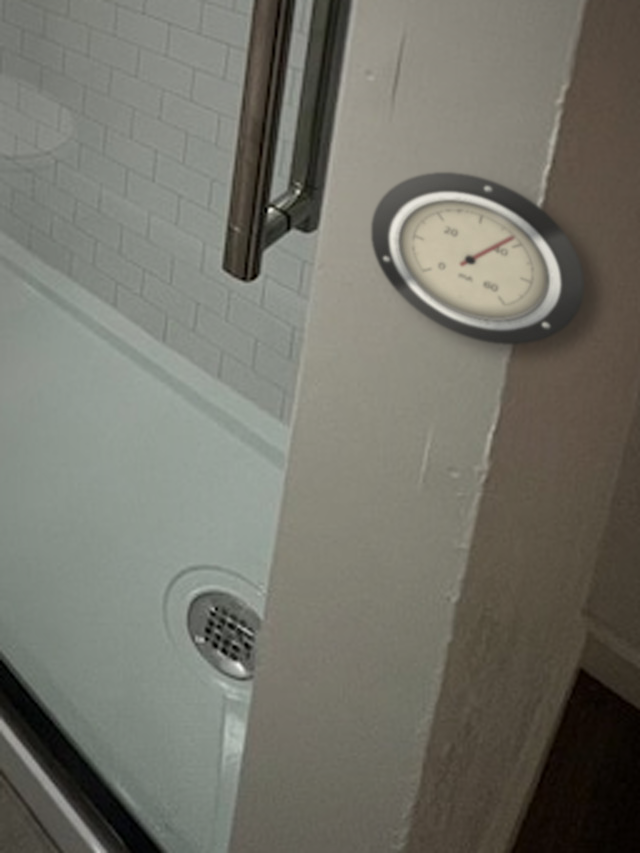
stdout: 37.5 mA
